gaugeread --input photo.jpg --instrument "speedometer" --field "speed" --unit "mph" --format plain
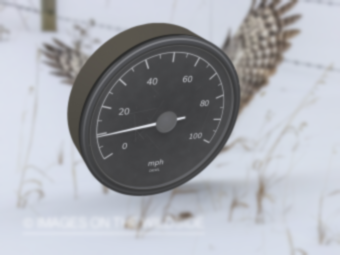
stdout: 10 mph
